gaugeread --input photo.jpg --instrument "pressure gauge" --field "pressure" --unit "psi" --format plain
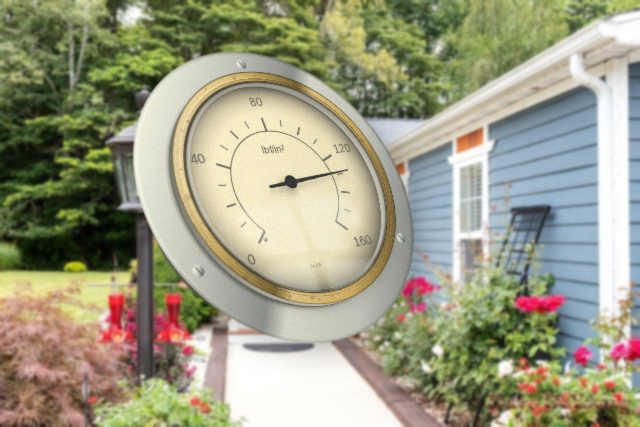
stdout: 130 psi
